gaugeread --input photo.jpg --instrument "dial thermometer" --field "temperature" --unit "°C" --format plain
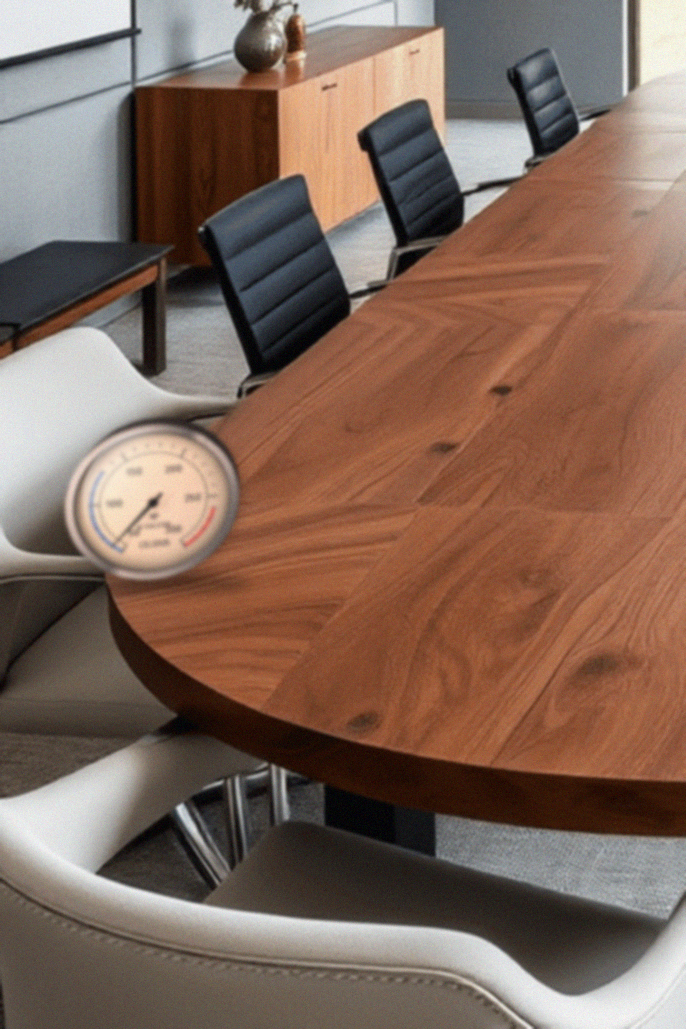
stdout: 60 °C
